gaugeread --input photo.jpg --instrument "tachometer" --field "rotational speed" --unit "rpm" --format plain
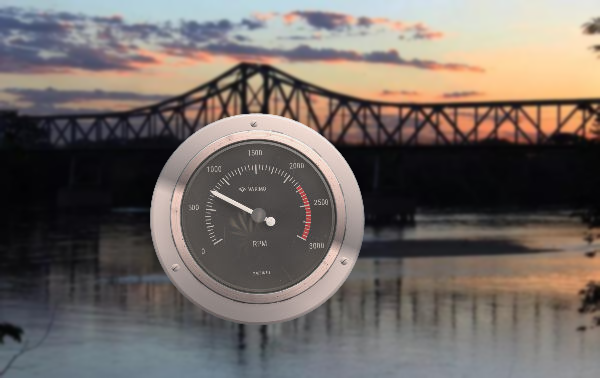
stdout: 750 rpm
